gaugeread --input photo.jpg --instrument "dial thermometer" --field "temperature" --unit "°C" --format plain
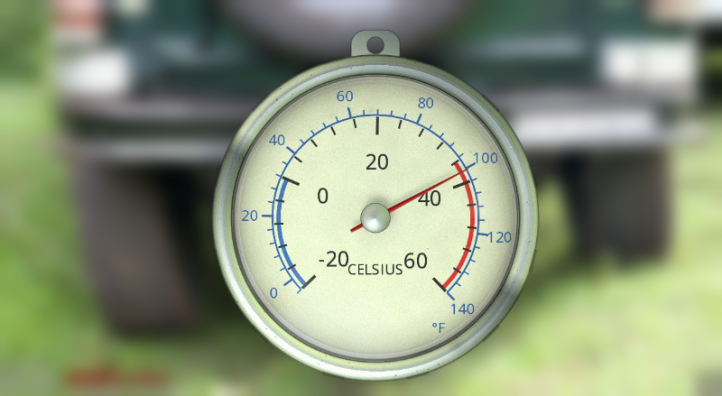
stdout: 38 °C
